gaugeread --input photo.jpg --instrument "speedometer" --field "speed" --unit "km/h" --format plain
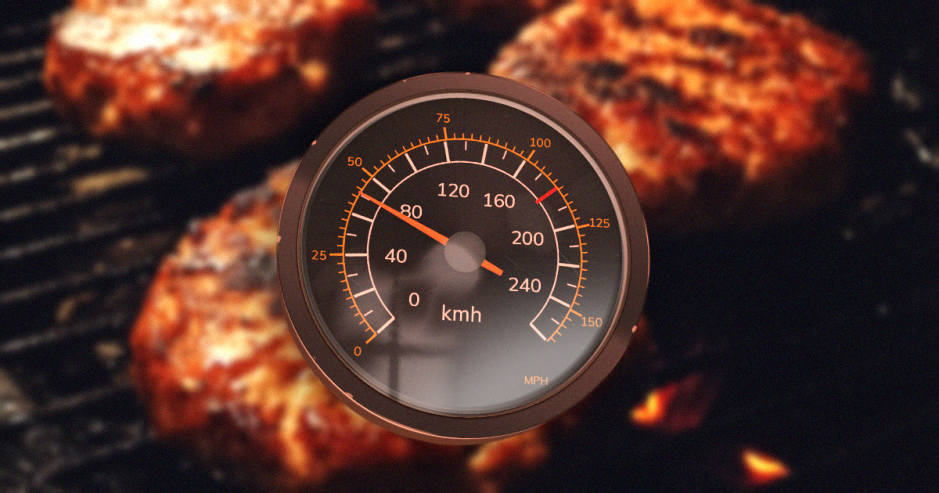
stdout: 70 km/h
